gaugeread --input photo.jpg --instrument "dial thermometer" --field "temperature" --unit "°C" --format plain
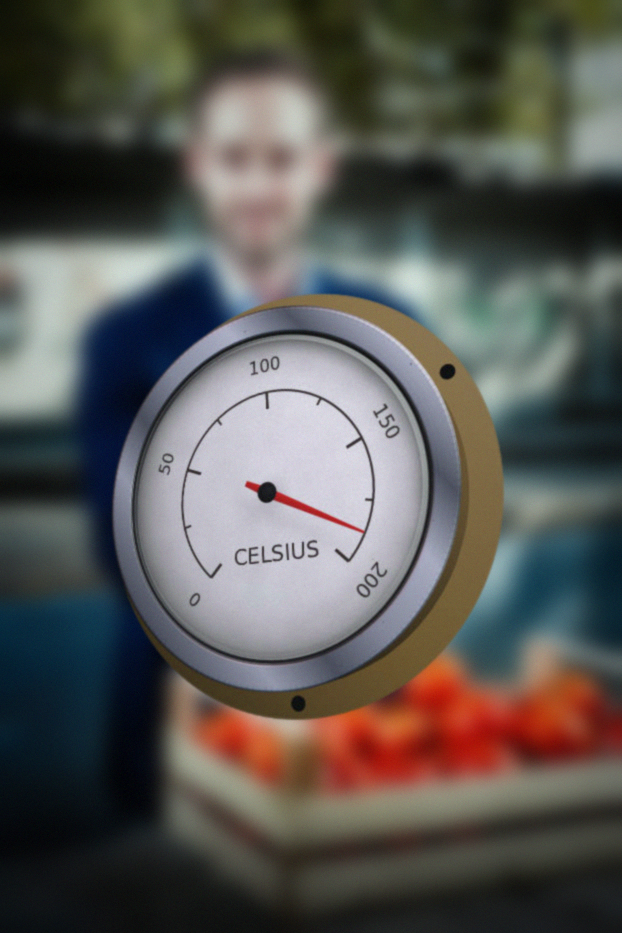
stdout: 187.5 °C
